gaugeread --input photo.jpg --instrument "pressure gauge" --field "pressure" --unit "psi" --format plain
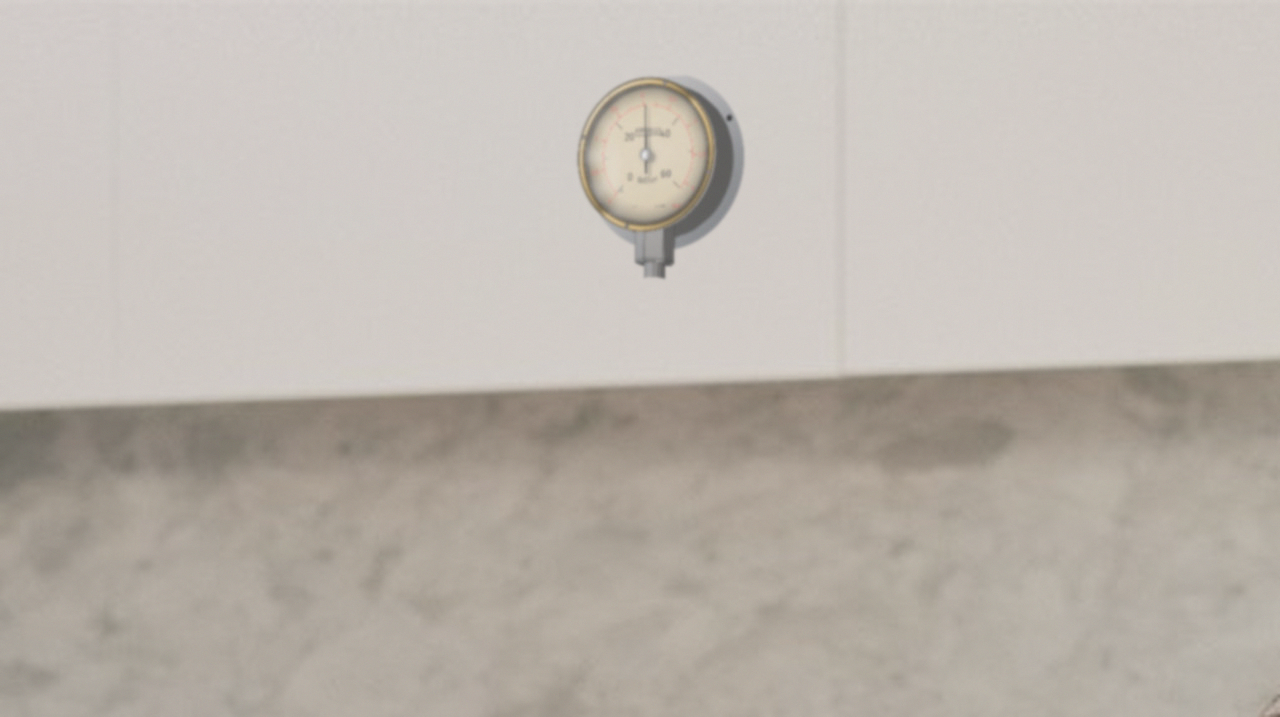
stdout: 30 psi
